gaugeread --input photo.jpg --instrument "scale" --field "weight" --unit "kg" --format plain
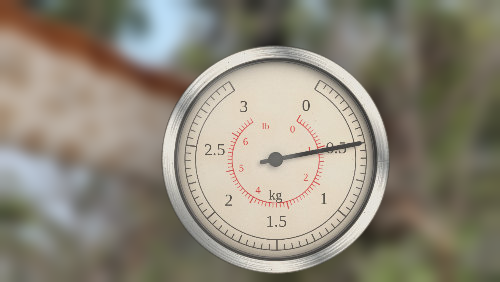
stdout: 0.5 kg
